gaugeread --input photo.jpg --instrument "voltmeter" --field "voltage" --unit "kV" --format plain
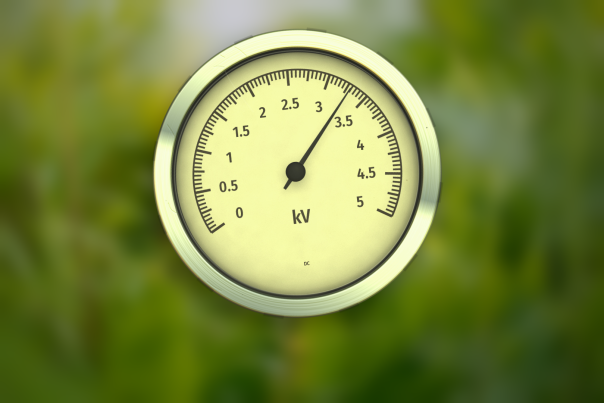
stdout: 3.3 kV
